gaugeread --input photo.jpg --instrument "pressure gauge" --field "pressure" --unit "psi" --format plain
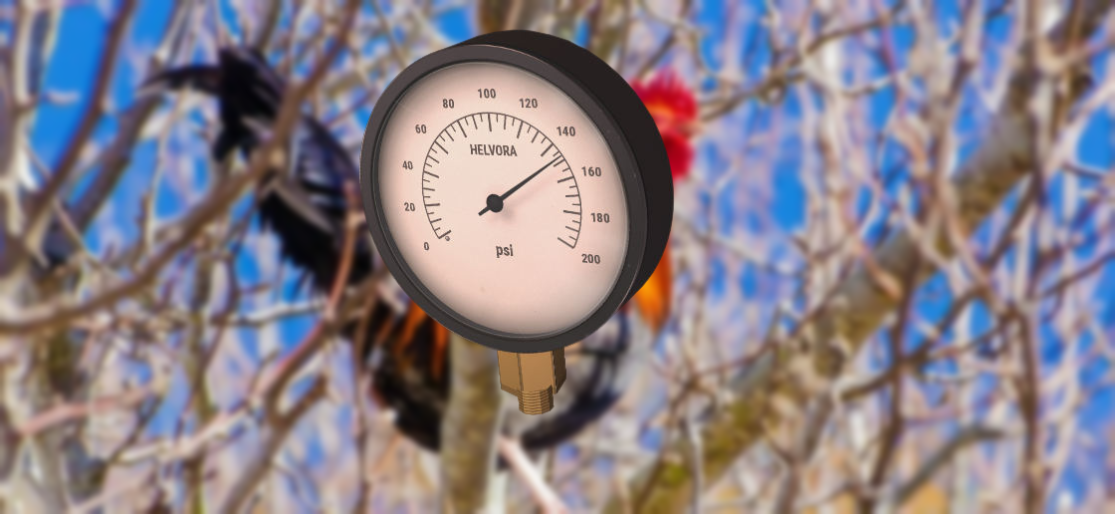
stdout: 147.5 psi
